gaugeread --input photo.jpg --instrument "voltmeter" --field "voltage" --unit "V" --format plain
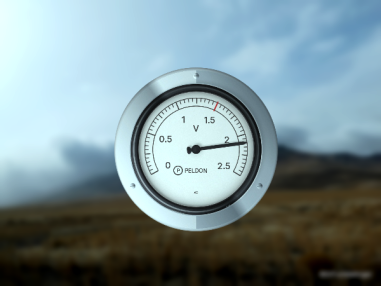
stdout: 2.1 V
